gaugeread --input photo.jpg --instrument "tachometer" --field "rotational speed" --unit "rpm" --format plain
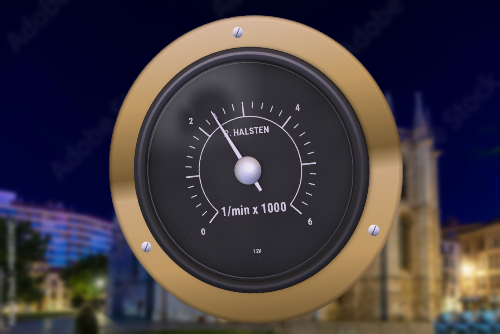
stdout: 2400 rpm
